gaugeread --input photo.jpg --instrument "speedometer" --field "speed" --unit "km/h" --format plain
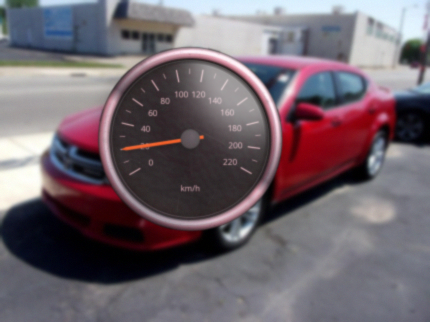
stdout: 20 km/h
